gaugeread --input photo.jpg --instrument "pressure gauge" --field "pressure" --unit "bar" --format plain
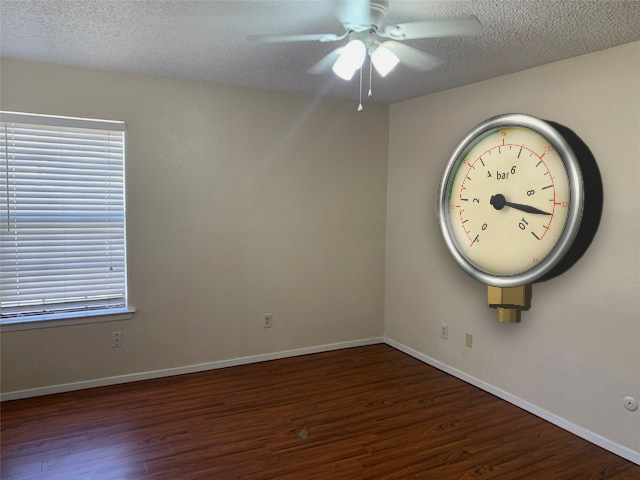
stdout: 9 bar
